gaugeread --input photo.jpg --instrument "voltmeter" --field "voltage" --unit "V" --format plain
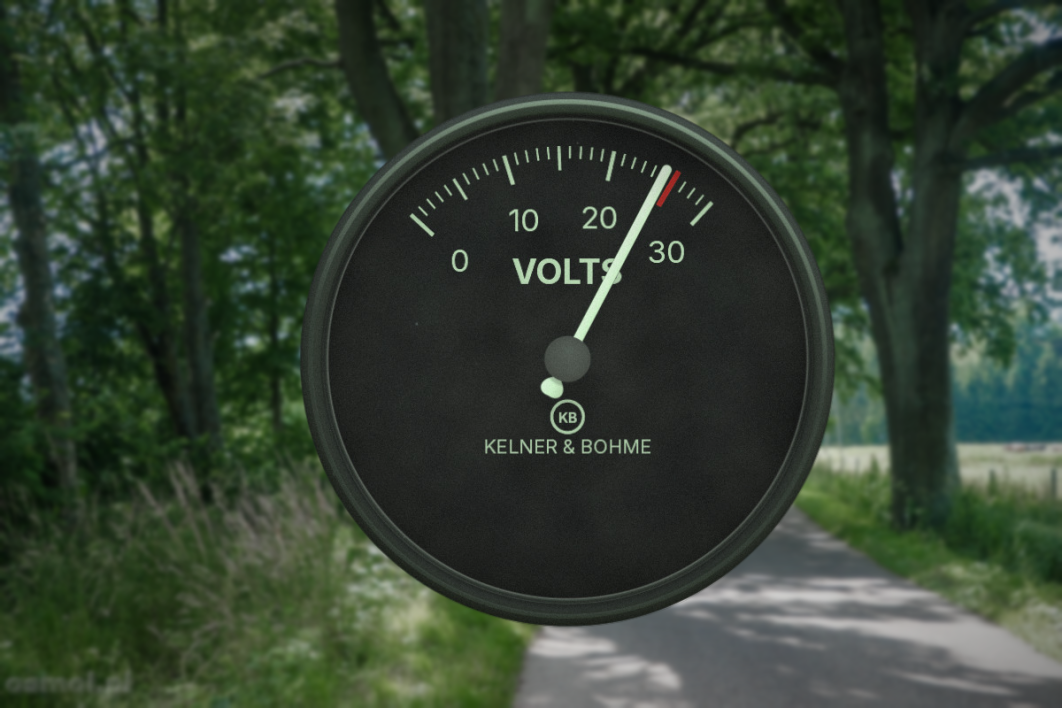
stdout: 25 V
